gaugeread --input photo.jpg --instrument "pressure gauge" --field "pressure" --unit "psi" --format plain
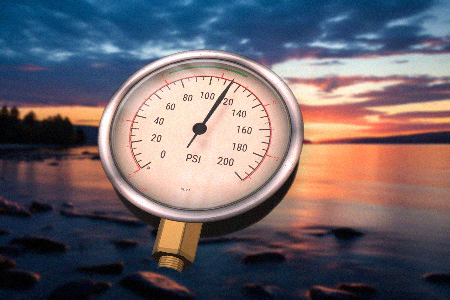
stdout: 115 psi
